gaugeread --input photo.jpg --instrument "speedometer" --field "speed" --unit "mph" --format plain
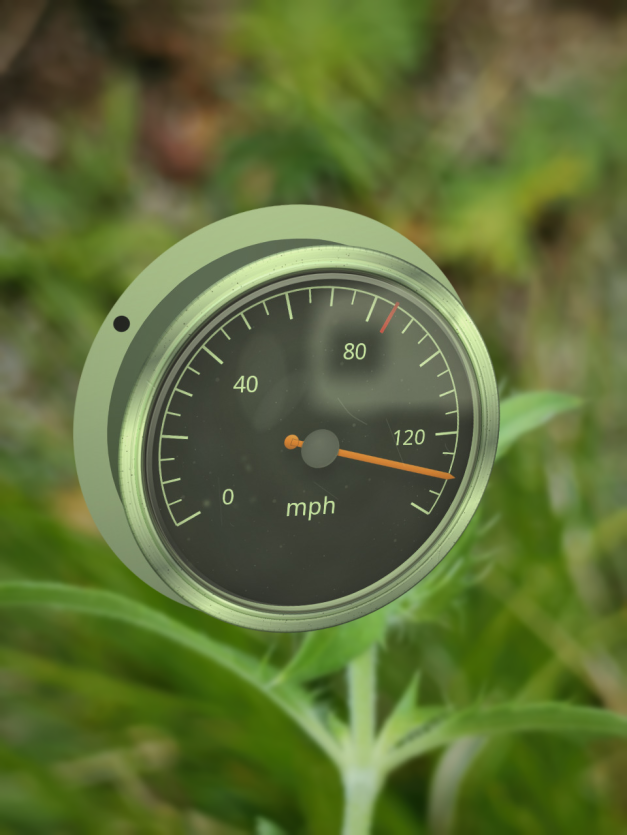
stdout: 130 mph
